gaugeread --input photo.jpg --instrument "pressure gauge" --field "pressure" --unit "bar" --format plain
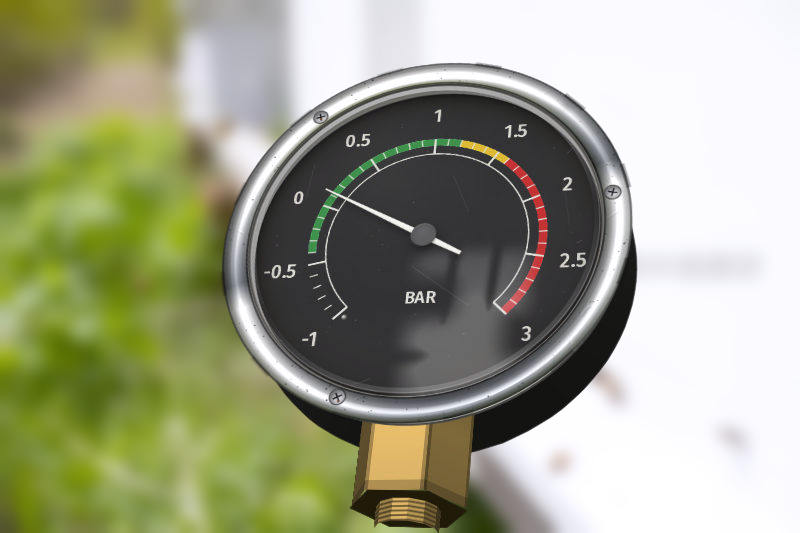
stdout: 0.1 bar
